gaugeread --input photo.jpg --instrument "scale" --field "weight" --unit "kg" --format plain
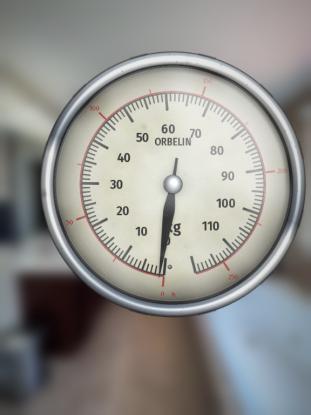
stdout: 1 kg
